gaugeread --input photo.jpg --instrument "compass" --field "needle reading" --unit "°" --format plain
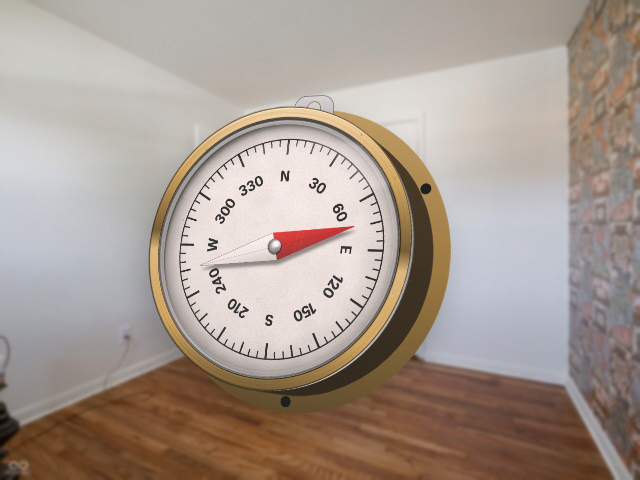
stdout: 75 °
